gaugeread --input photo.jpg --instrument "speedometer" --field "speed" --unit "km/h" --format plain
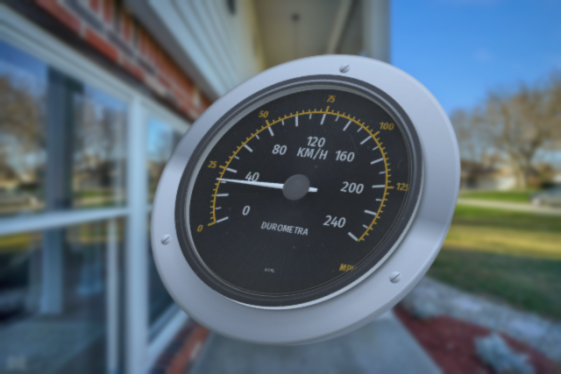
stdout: 30 km/h
